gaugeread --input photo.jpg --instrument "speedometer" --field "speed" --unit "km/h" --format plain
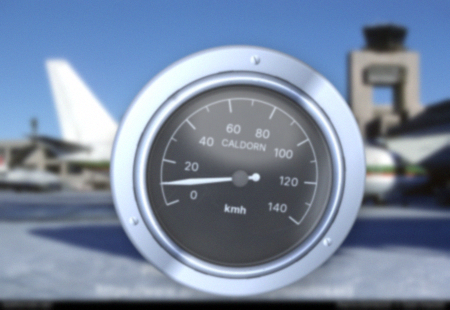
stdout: 10 km/h
